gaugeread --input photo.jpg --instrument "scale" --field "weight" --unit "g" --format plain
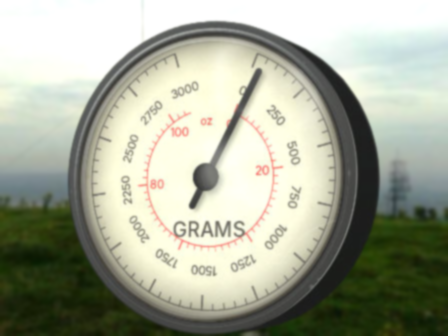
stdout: 50 g
